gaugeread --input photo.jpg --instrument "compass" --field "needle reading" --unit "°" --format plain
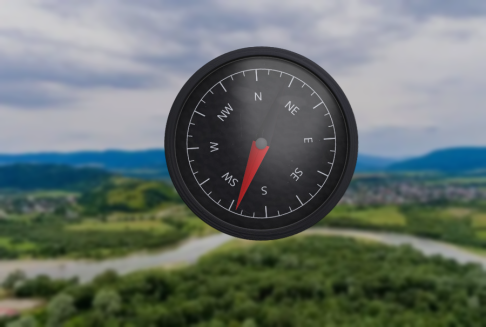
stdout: 205 °
